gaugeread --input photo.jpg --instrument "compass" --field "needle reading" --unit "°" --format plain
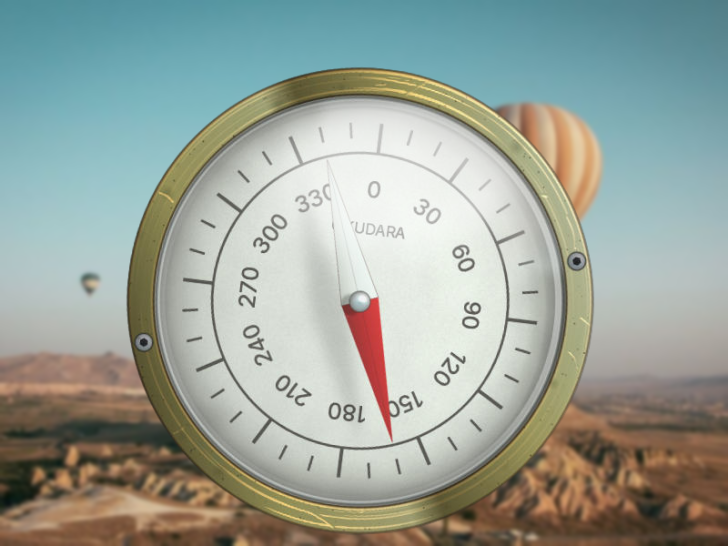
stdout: 160 °
